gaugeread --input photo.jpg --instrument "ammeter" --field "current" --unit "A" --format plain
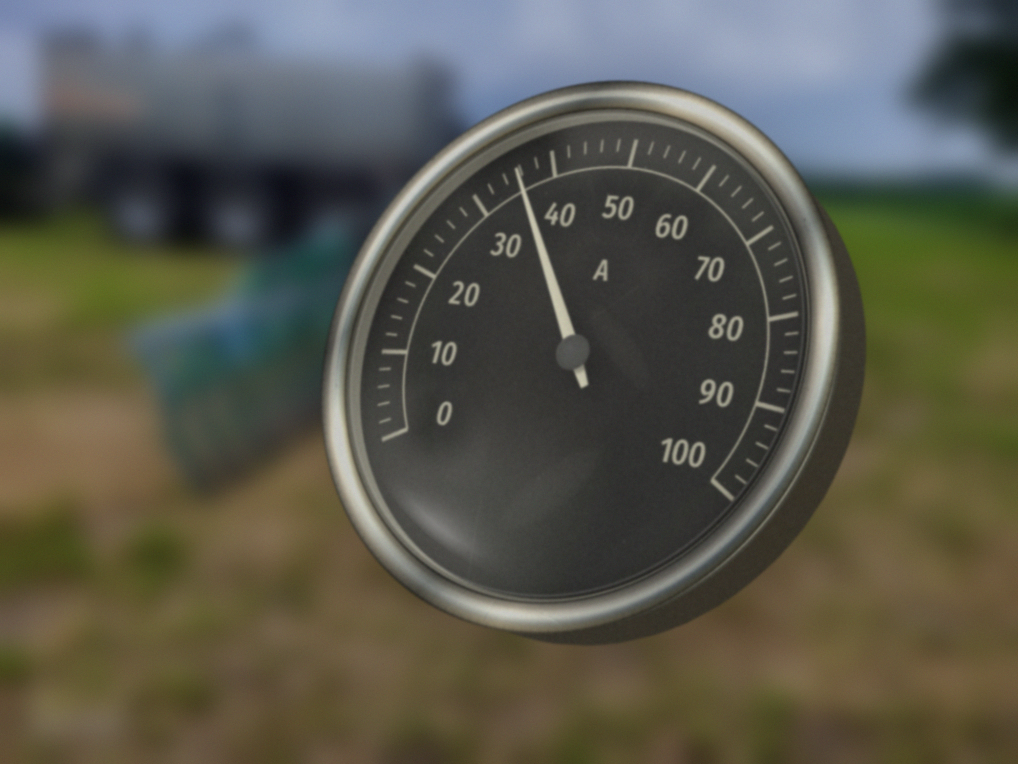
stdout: 36 A
